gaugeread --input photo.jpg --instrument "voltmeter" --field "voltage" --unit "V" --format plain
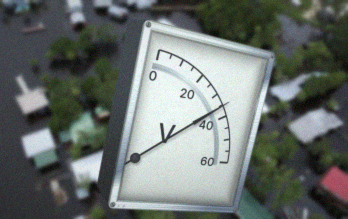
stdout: 35 V
